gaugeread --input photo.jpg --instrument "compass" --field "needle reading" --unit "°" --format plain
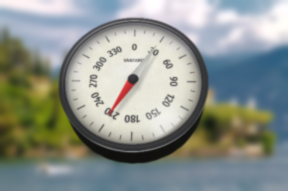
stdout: 210 °
